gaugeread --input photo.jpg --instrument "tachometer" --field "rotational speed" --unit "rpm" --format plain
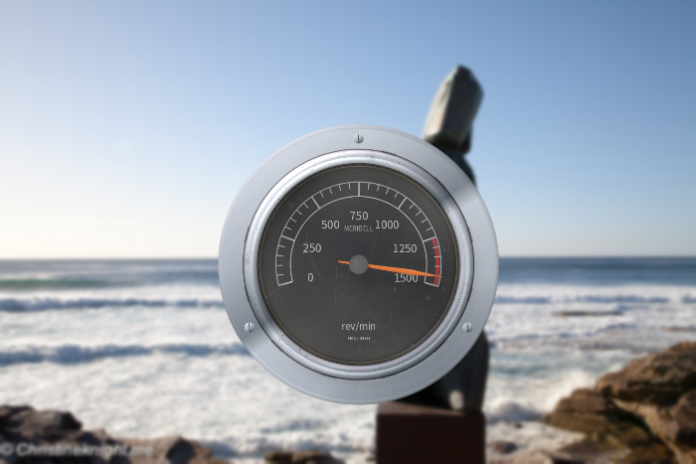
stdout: 1450 rpm
